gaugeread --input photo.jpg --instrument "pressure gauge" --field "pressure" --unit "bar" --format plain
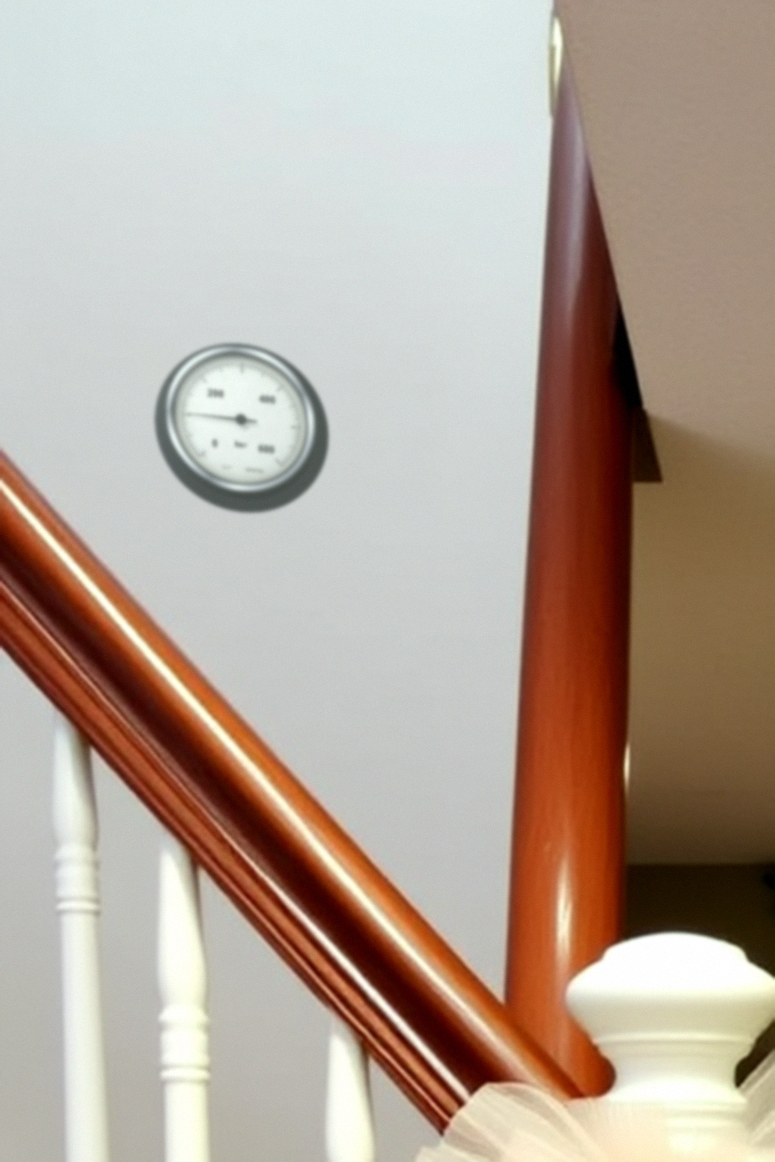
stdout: 100 bar
